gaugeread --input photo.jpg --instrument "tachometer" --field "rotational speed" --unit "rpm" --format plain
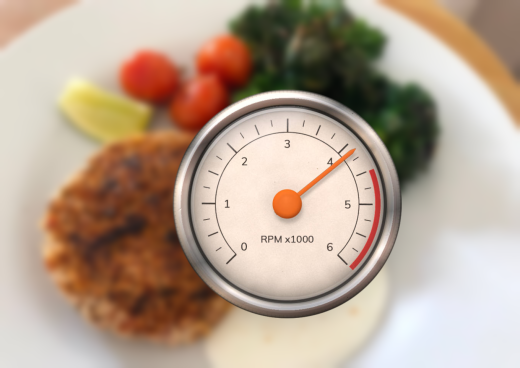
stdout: 4125 rpm
